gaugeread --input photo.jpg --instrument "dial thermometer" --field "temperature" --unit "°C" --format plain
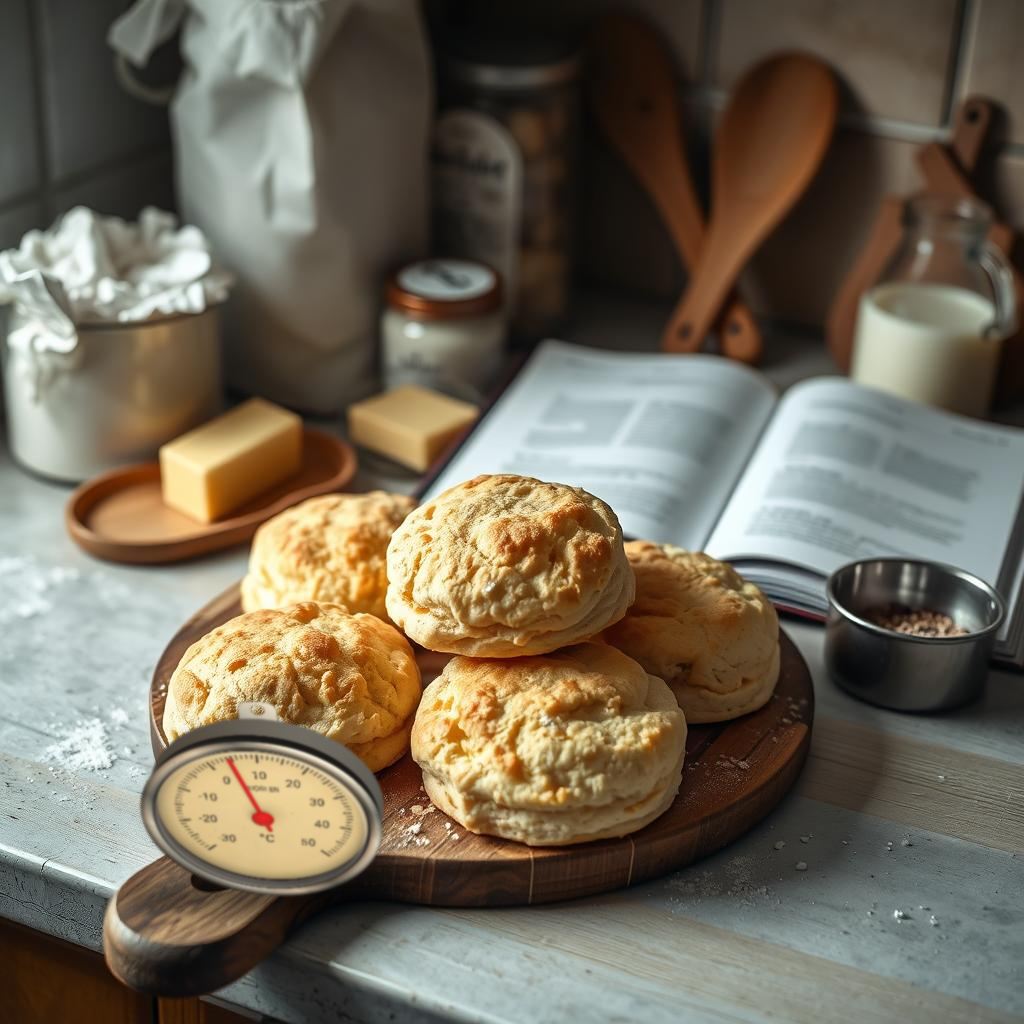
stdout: 5 °C
